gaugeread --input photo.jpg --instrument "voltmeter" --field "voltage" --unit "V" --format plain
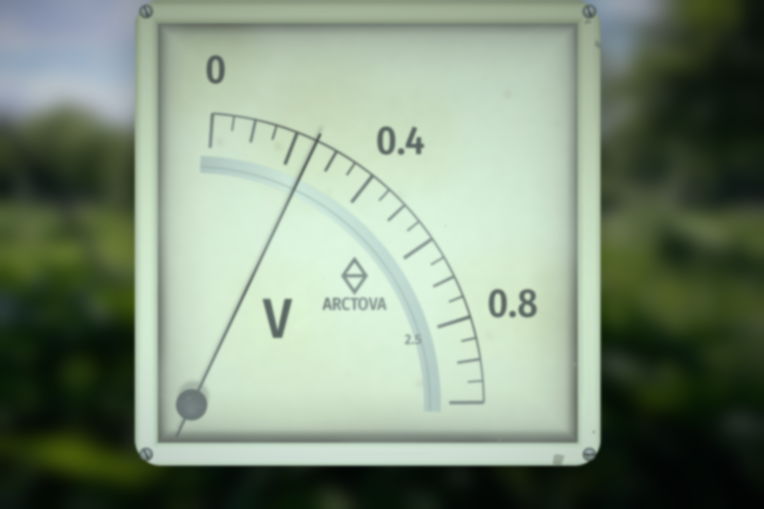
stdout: 0.25 V
